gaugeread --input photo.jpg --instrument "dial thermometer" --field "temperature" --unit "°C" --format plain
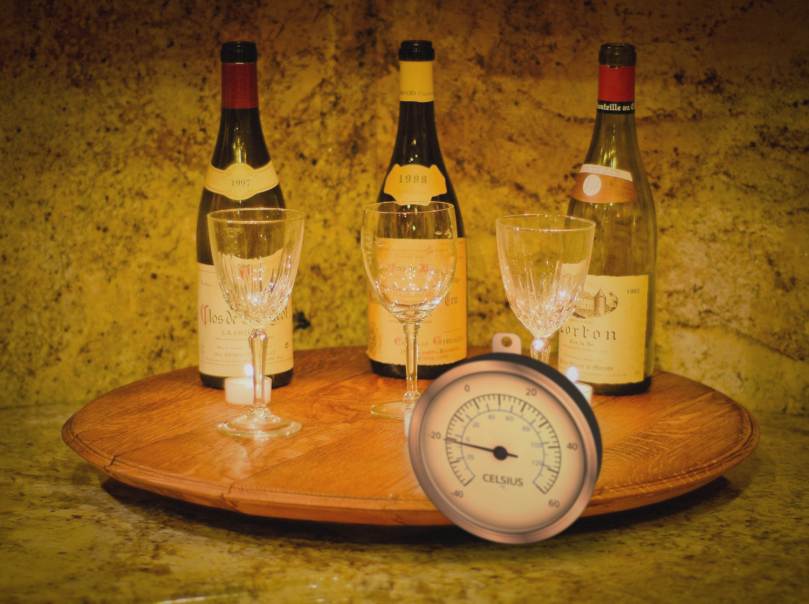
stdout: -20 °C
